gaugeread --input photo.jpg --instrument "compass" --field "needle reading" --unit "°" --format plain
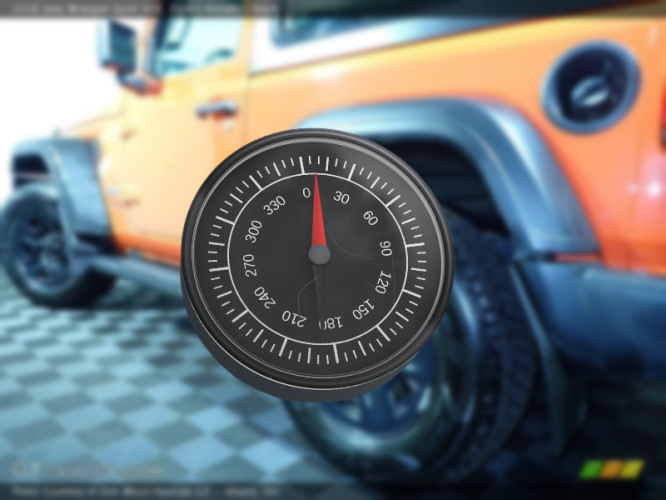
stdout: 7.5 °
